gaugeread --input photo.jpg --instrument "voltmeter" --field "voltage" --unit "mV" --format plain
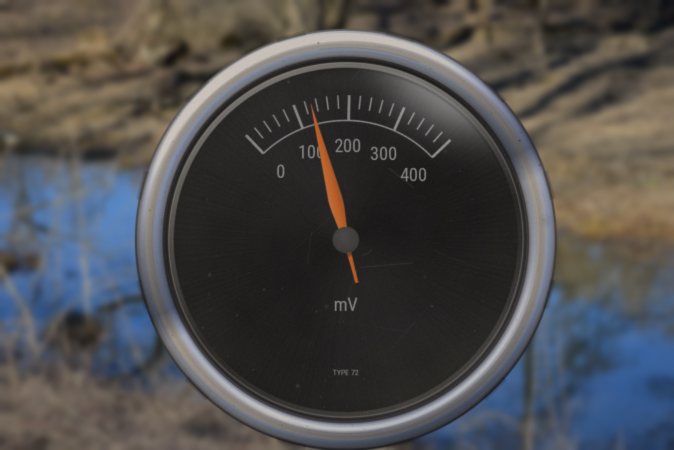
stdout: 130 mV
